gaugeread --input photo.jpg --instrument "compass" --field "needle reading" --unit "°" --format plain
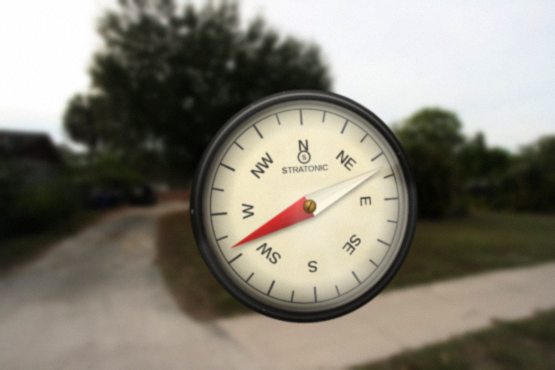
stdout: 247.5 °
